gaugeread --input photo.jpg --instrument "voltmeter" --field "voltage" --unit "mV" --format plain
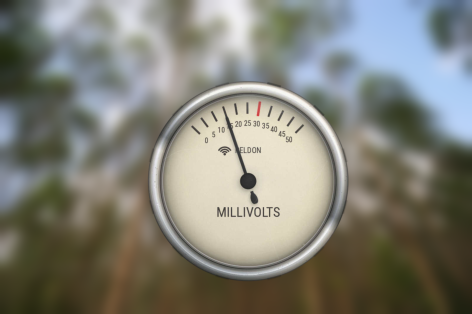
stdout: 15 mV
